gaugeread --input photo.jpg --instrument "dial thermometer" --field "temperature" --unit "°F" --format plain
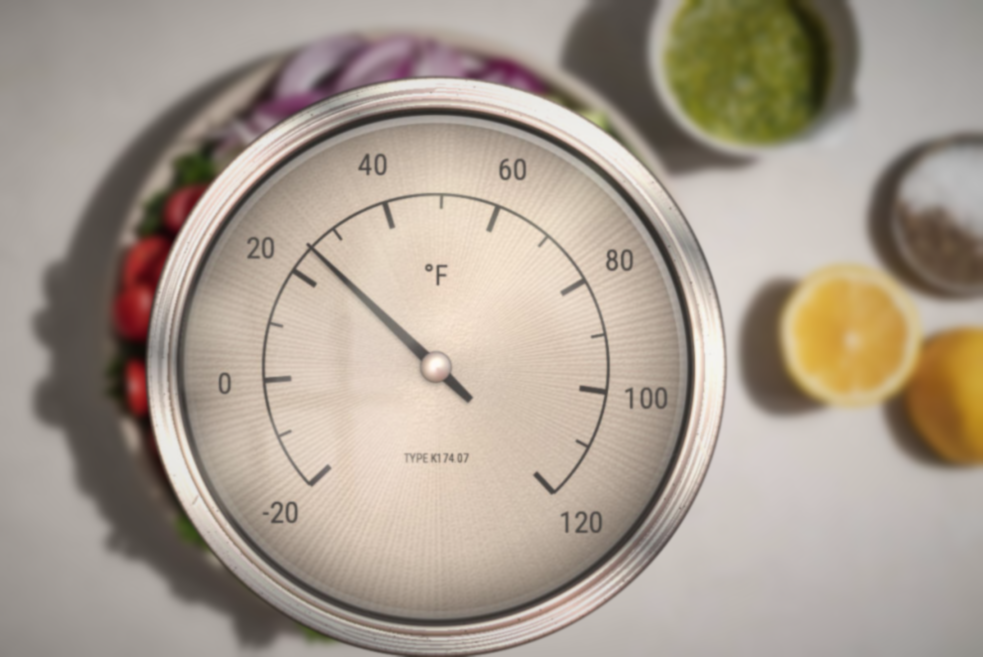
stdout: 25 °F
